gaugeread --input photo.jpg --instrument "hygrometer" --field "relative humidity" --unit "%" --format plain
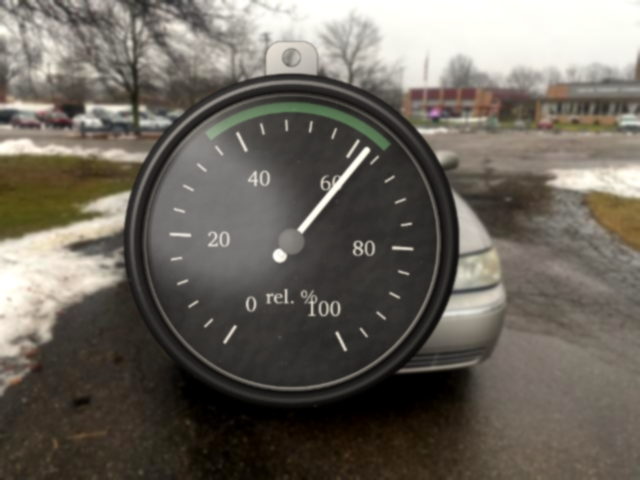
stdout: 62 %
